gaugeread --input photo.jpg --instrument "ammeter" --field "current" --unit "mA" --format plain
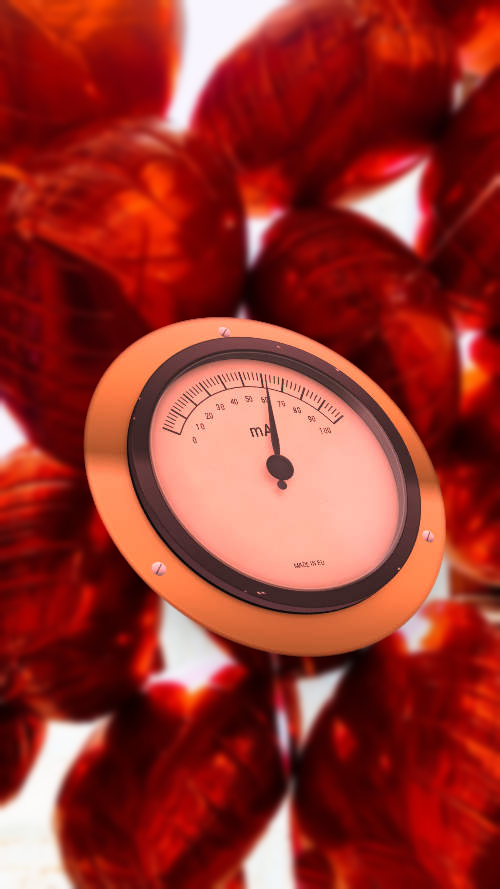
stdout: 60 mA
